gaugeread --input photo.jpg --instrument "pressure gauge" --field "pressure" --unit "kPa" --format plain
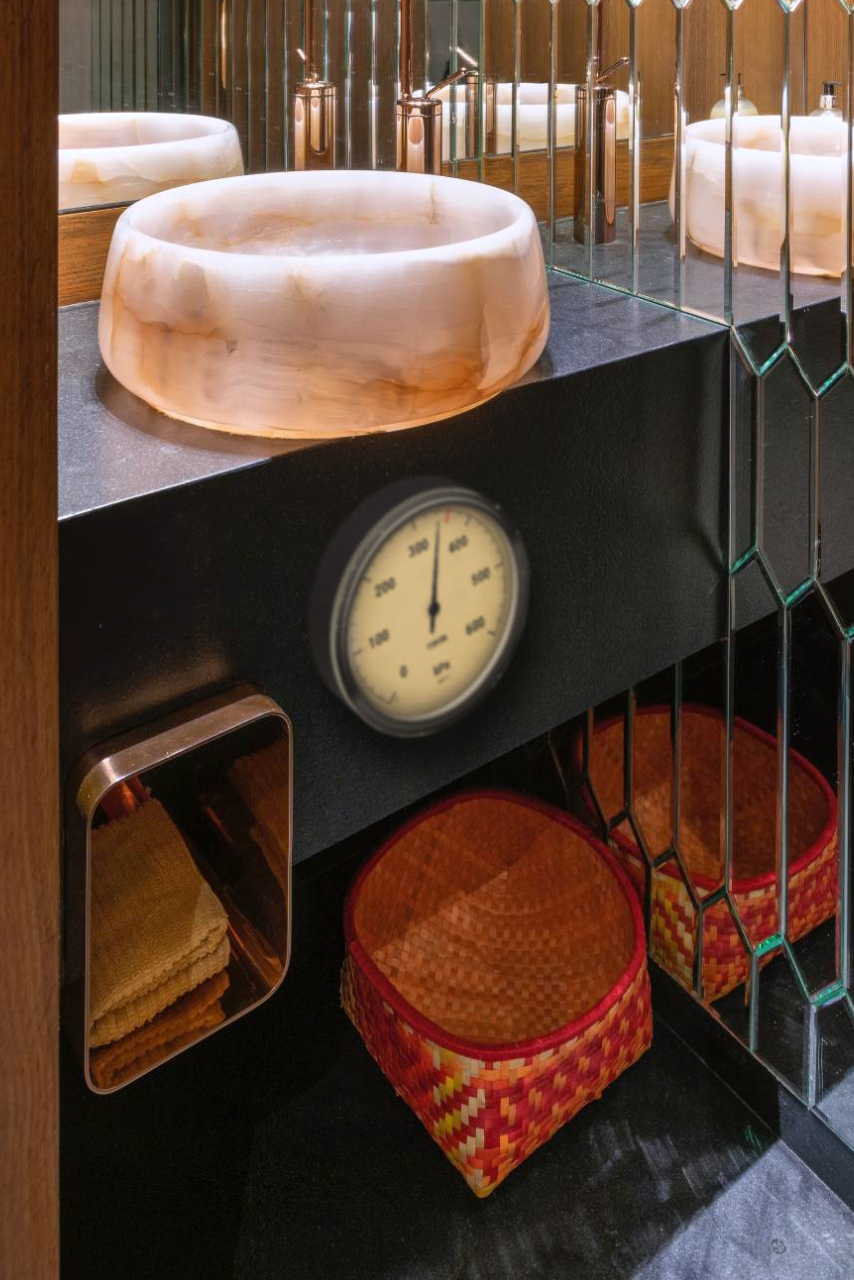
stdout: 340 kPa
